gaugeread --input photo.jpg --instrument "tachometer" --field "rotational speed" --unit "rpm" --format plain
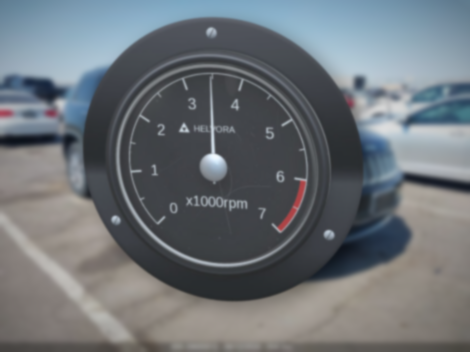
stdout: 3500 rpm
